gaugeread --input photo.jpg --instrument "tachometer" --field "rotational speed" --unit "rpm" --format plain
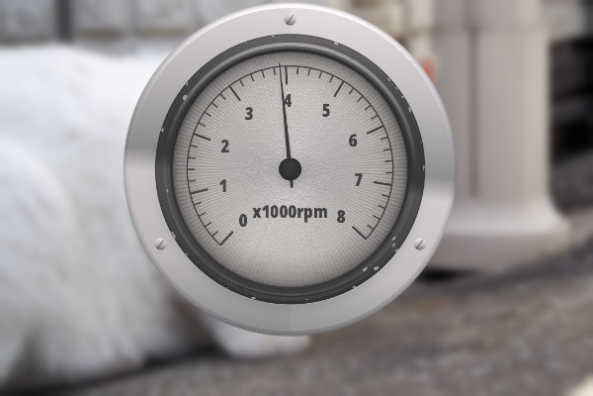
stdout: 3900 rpm
